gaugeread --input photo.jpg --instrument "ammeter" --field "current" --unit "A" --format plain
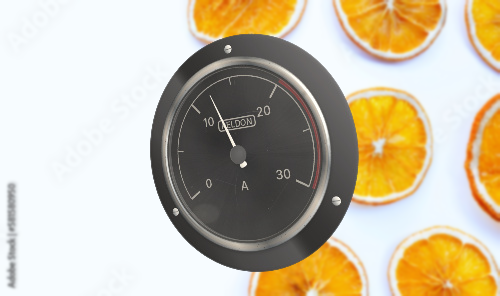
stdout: 12.5 A
